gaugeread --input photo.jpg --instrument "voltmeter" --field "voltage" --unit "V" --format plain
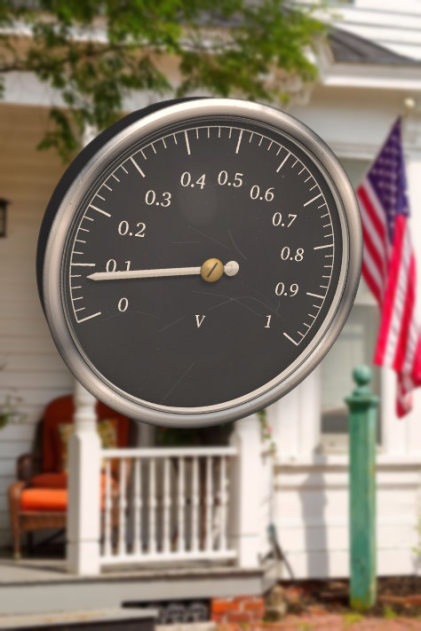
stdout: 0.08 V
